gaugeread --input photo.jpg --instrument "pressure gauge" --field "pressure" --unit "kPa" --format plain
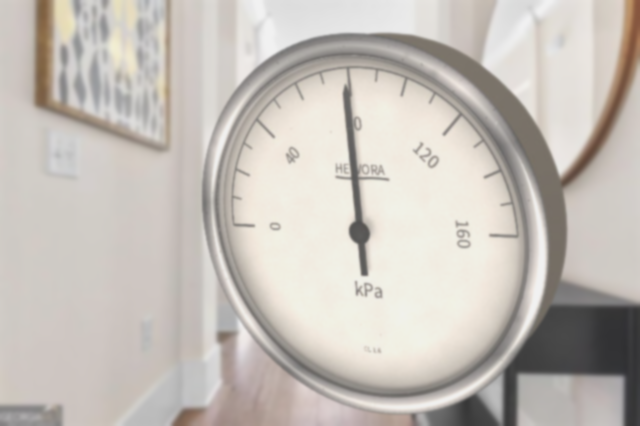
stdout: 80 kPa
